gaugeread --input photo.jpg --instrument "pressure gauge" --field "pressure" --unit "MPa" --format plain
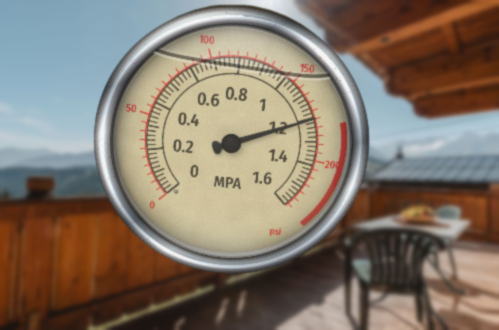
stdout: 1.2 MPa
